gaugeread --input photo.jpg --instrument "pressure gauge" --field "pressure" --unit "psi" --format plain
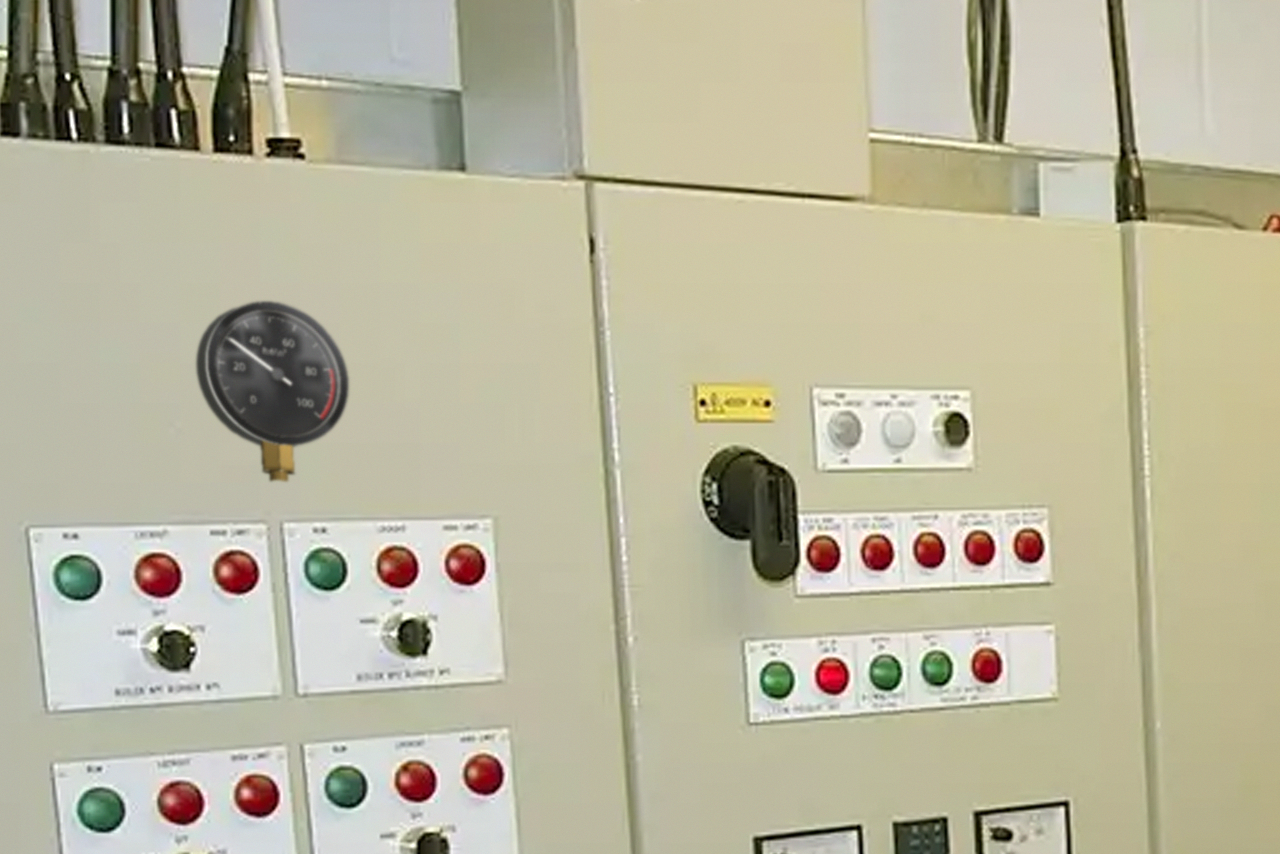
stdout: 30 psi
